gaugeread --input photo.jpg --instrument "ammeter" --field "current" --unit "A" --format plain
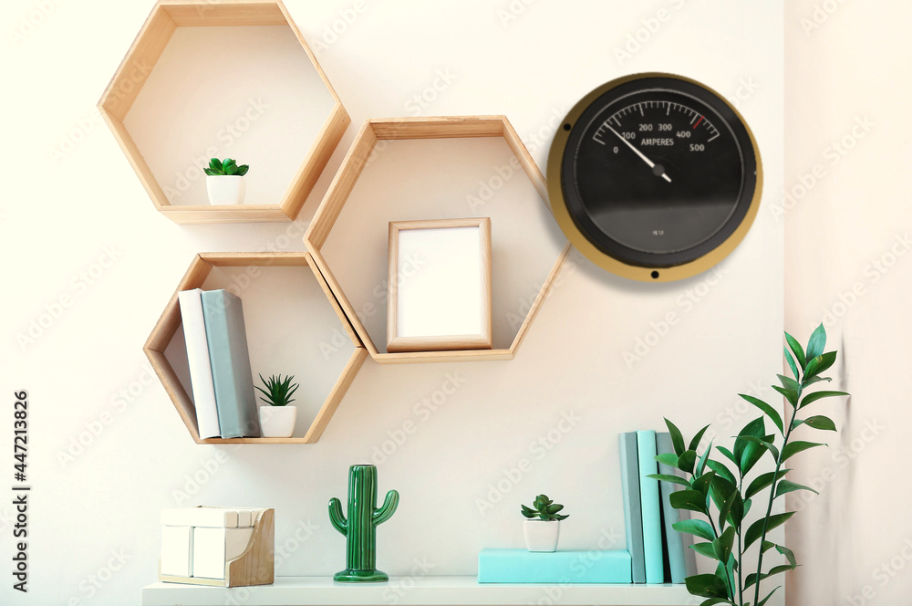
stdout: 60 A
